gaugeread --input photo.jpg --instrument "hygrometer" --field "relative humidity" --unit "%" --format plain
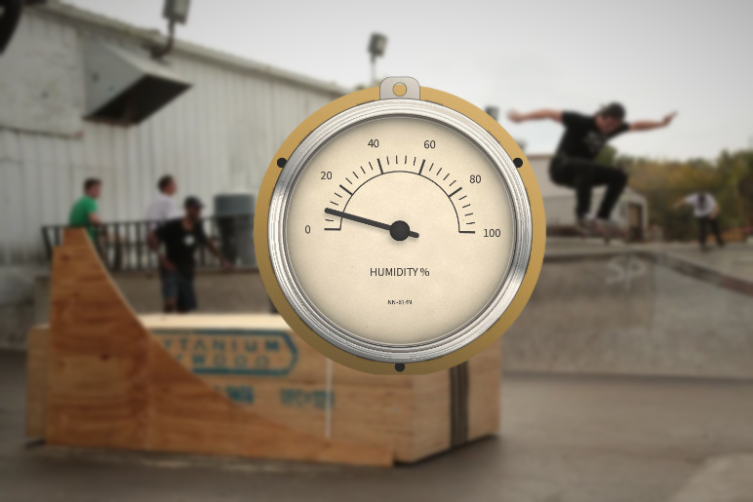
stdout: 8 %
